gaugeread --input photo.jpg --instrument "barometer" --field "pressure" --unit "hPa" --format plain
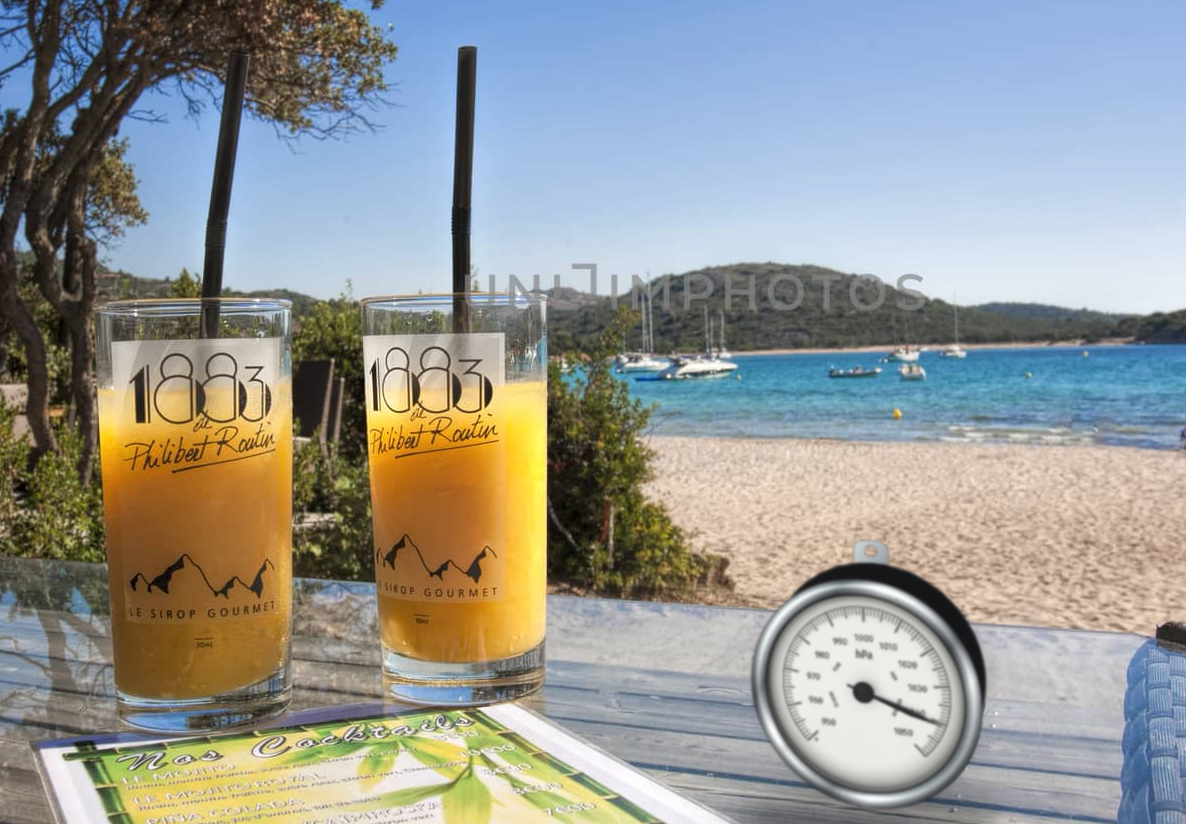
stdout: 1040 hPa
